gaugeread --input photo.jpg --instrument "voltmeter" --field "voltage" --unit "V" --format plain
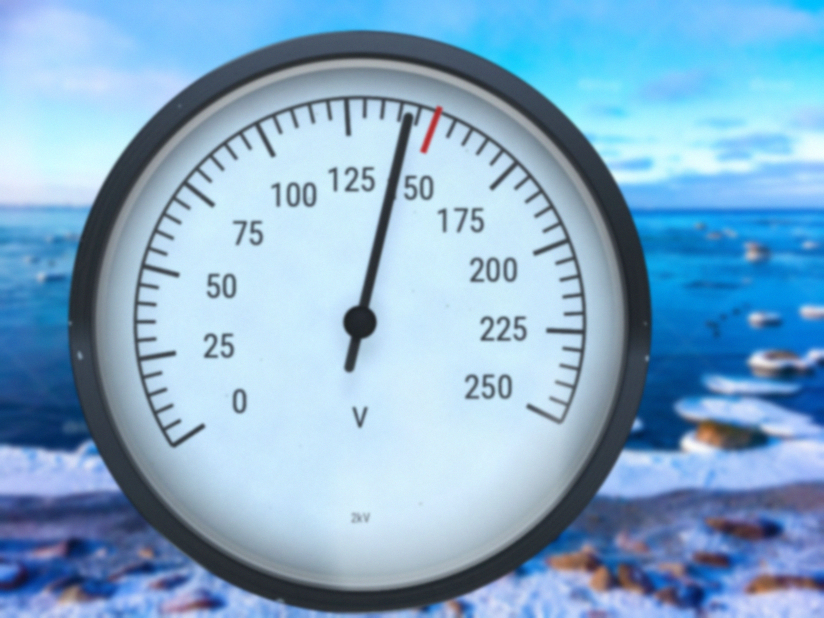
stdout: 142.5 V
